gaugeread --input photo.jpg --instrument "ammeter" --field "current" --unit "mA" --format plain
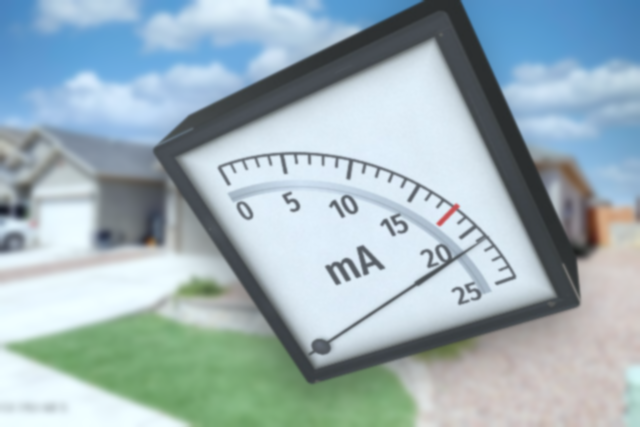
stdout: 21 mA
